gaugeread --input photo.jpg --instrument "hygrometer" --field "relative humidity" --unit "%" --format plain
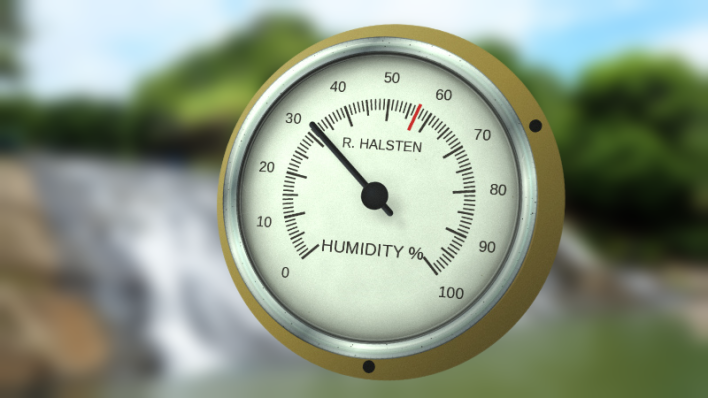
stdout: 32 %
